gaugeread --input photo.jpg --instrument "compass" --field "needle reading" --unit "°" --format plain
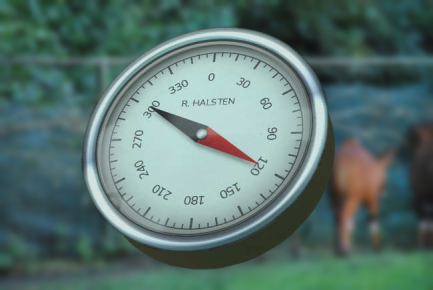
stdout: 120 °
